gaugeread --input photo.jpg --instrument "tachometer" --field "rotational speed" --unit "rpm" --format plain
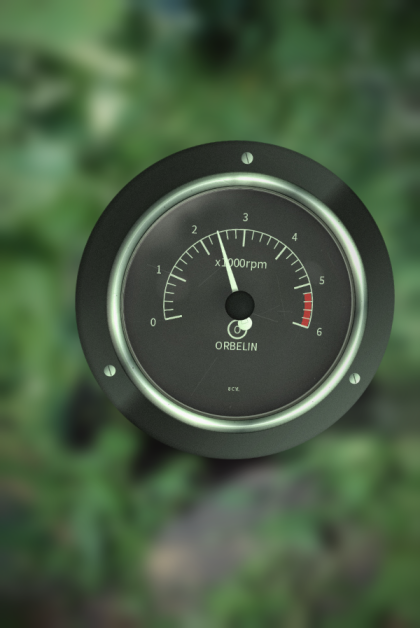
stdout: 2400 rpm
